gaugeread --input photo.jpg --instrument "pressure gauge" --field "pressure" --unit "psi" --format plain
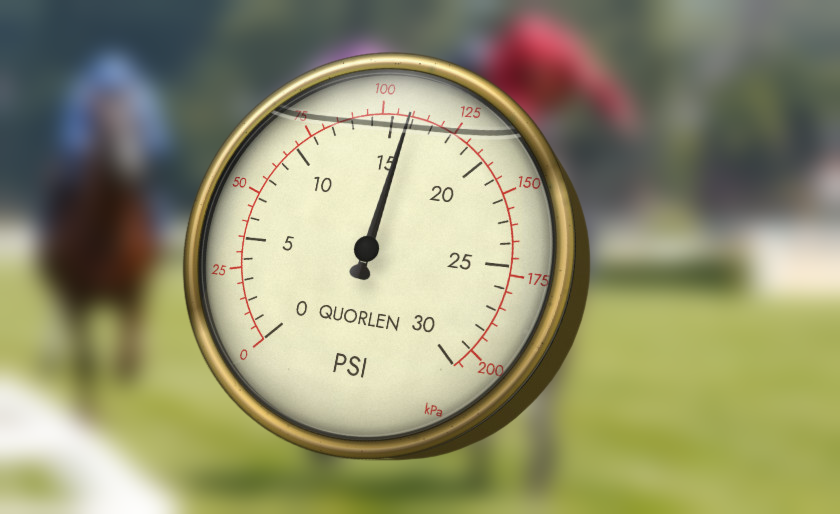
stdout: 16 psi
